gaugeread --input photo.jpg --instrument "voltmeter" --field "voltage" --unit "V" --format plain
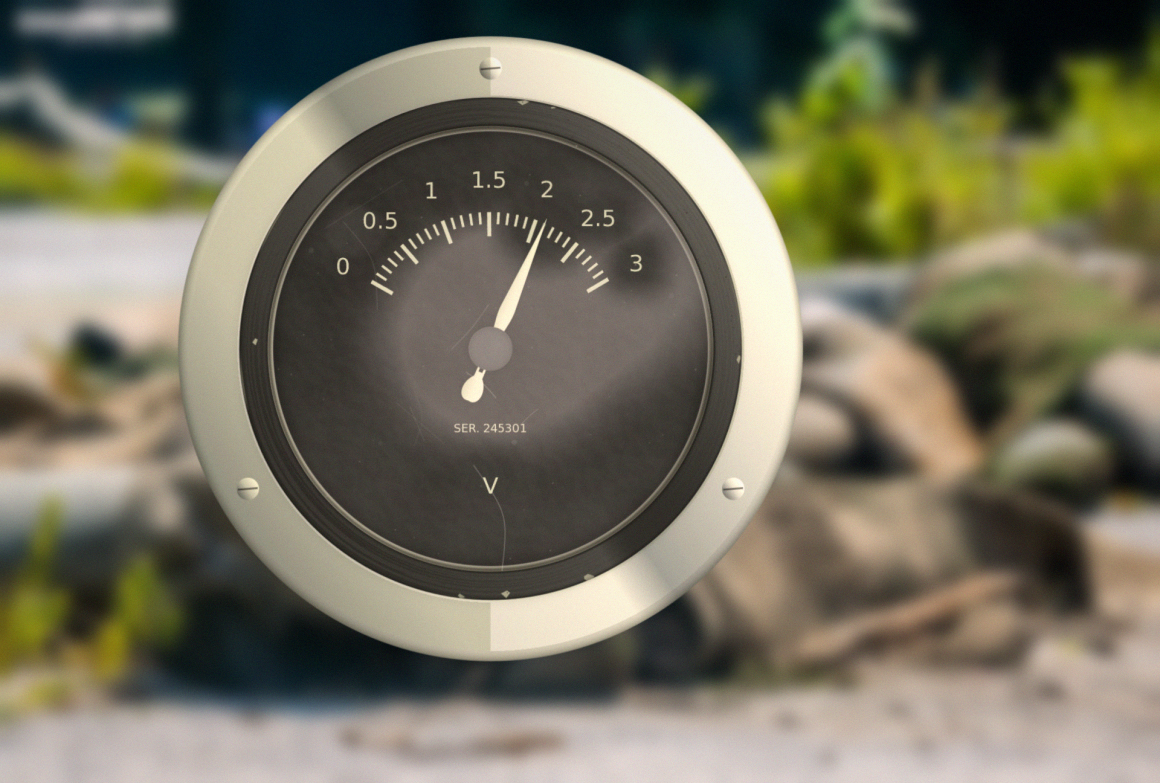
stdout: 2.1 V
